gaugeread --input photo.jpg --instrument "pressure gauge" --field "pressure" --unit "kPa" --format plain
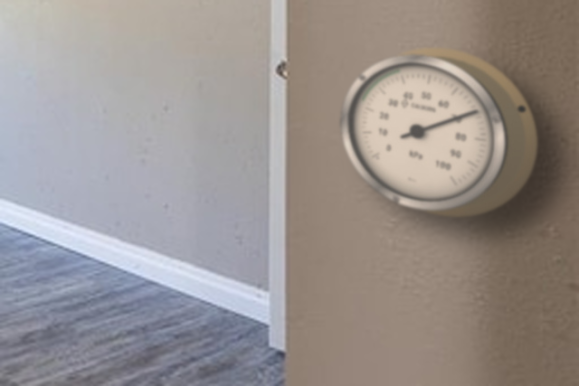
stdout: 70 kPa
